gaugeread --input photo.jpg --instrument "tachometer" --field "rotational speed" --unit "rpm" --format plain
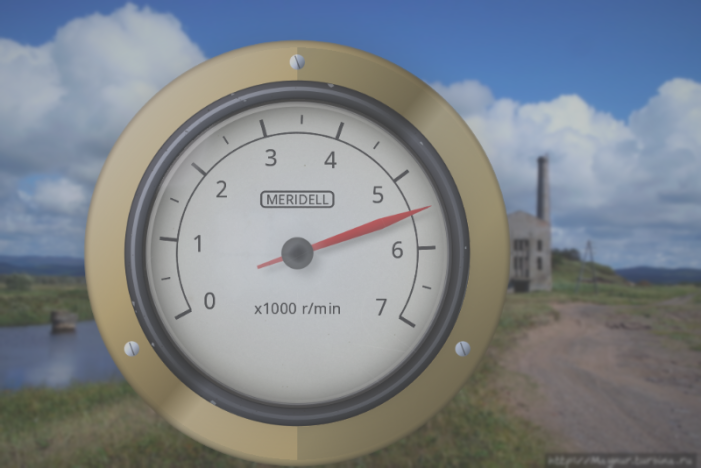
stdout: 5500 rpm
